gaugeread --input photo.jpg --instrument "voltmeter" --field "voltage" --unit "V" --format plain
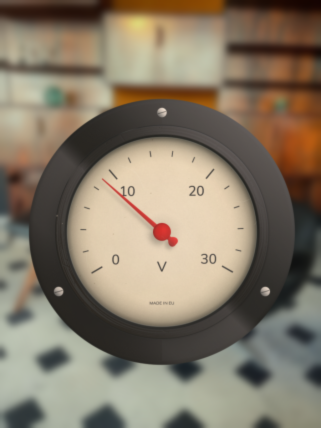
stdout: 9 V
